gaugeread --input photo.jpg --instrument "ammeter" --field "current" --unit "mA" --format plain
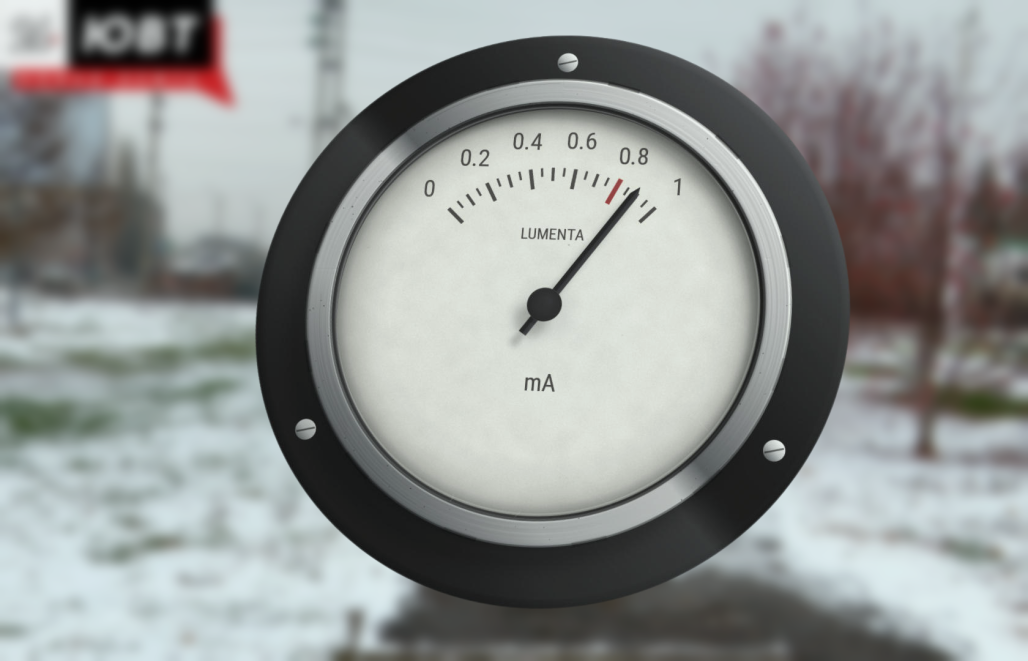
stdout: 0.9 mA
